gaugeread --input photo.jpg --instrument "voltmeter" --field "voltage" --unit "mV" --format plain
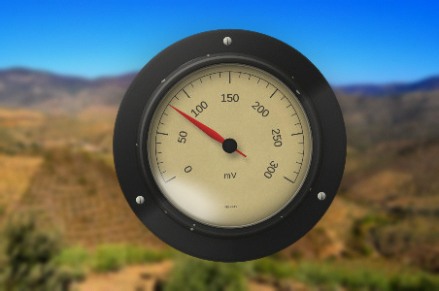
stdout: 80 mV
